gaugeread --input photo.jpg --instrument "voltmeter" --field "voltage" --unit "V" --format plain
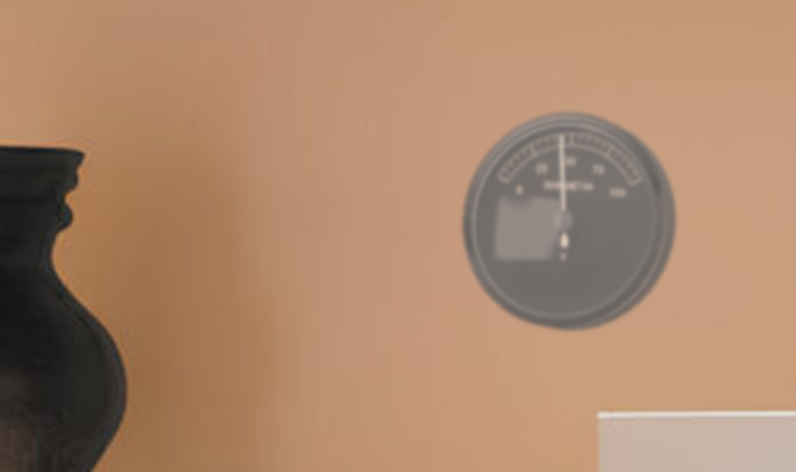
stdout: 45 V
